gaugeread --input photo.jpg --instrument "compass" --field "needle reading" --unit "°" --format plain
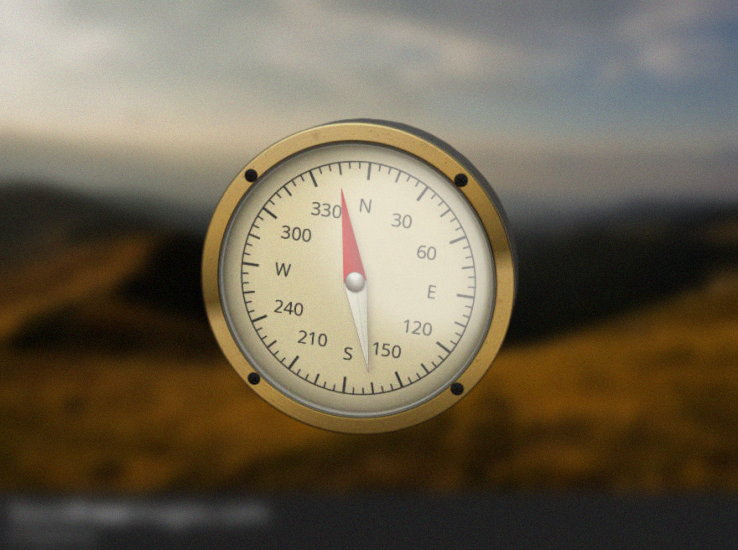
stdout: 345 °
